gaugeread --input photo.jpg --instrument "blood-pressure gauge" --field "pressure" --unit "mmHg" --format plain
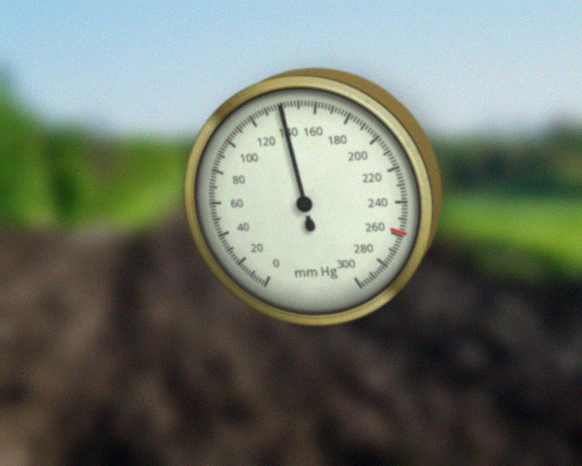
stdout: 140 mmHg
